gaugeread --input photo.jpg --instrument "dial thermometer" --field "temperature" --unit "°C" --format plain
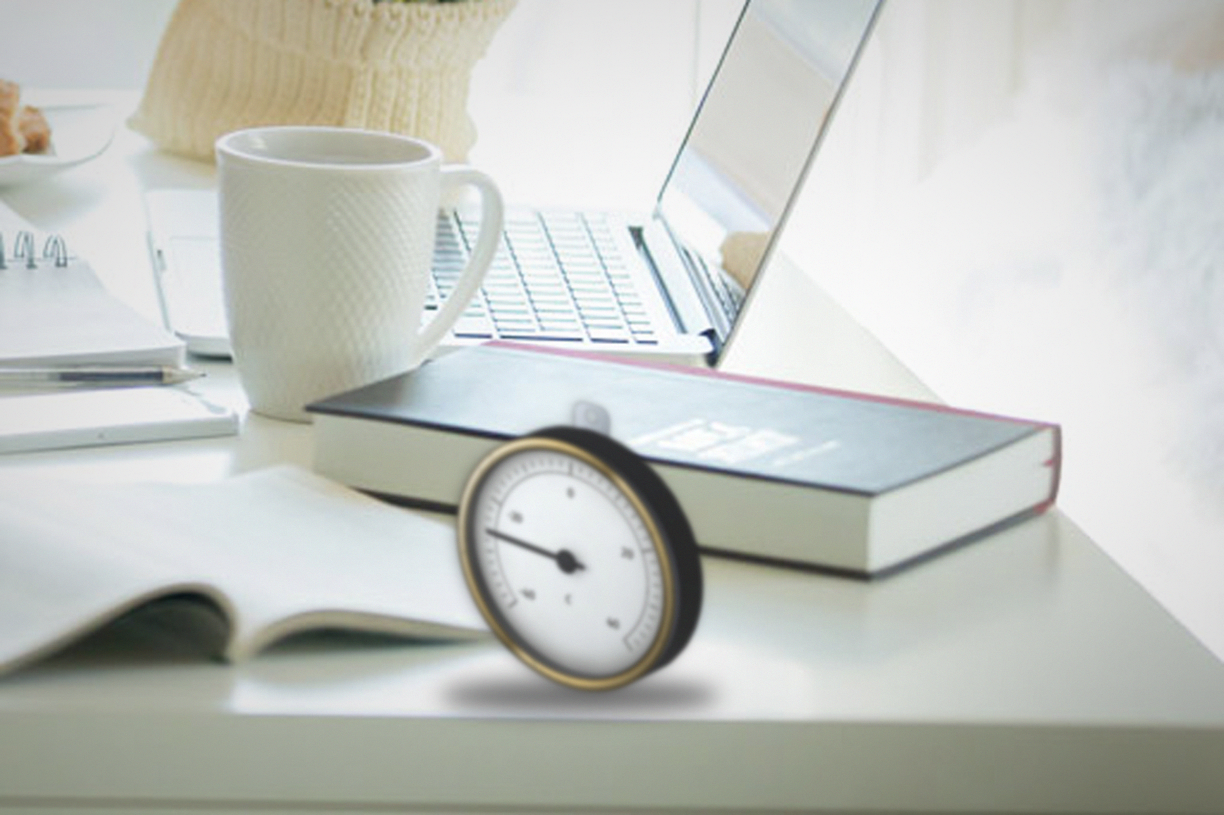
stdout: -26 °C
